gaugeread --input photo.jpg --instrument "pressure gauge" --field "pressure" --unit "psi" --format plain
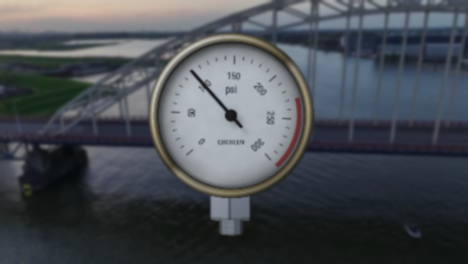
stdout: 100 psi
